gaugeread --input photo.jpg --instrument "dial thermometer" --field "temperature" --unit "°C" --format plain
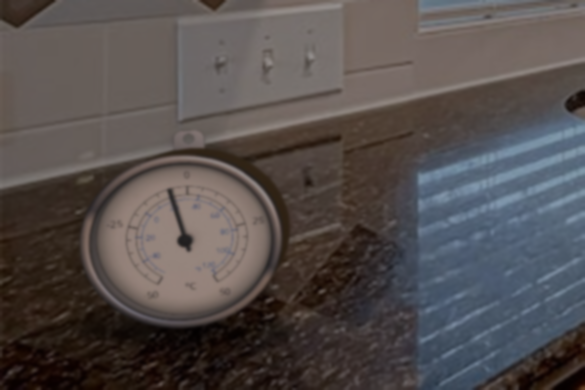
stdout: -5 °C
